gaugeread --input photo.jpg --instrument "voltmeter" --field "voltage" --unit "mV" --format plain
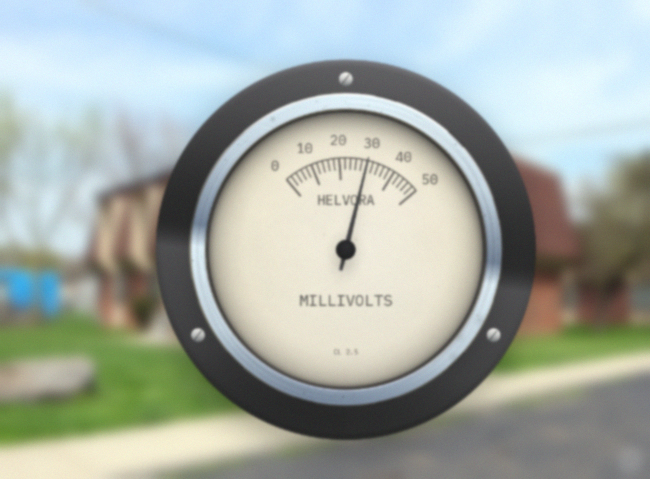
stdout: 30 mV
